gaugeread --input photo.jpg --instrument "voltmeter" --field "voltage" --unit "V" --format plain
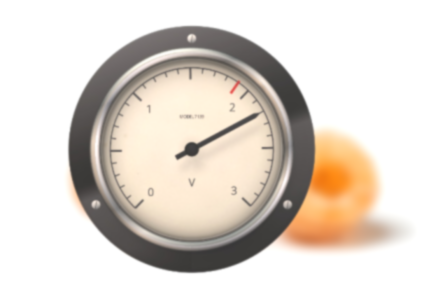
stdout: 2.2 V
